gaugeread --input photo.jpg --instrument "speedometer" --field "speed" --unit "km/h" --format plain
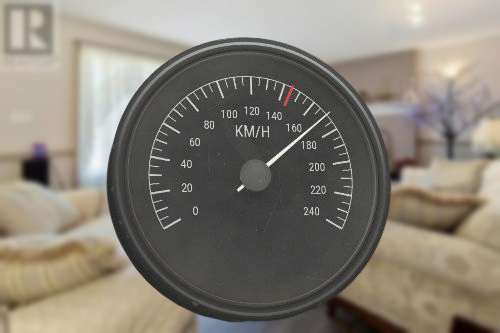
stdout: 170 km/h
